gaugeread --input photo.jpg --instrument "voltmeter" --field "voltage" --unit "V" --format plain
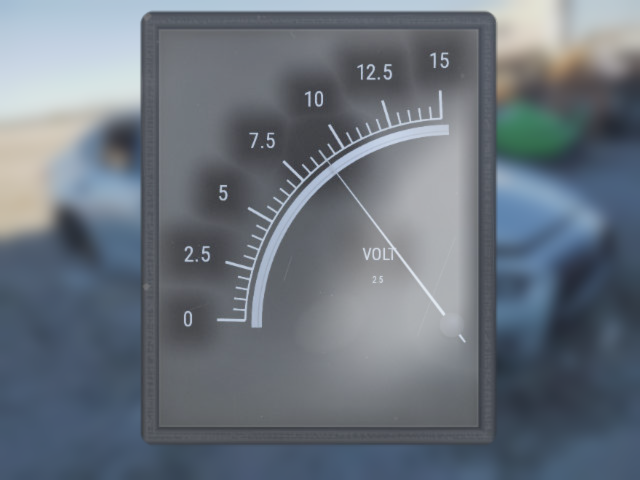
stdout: 9 V
